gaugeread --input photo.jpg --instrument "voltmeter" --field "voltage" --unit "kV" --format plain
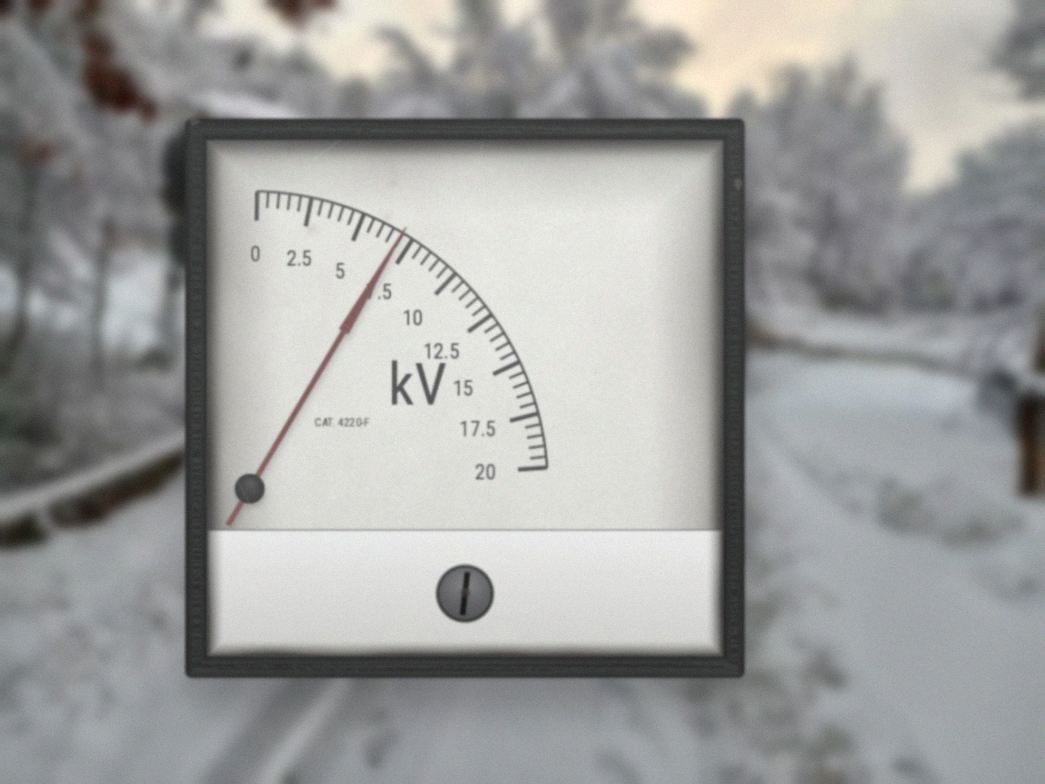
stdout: 7 kV
